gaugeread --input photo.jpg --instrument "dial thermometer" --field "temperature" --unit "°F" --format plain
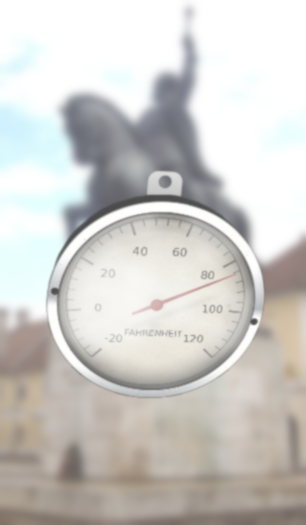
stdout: 84 °F
